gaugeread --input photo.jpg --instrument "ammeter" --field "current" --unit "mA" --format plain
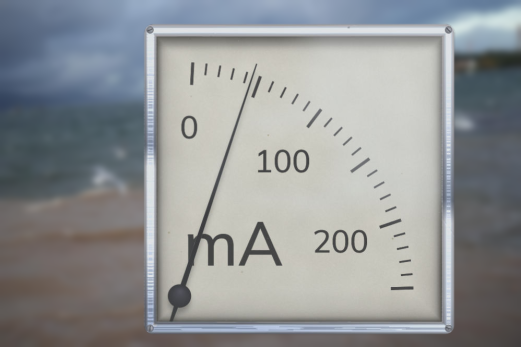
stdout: 45 mA
